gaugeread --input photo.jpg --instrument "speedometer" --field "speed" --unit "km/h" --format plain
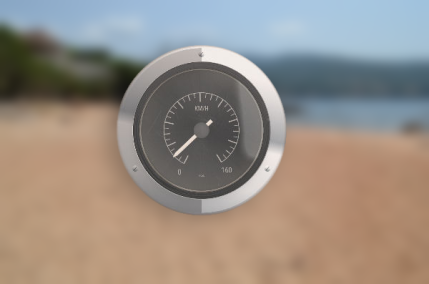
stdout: 10 km/h
